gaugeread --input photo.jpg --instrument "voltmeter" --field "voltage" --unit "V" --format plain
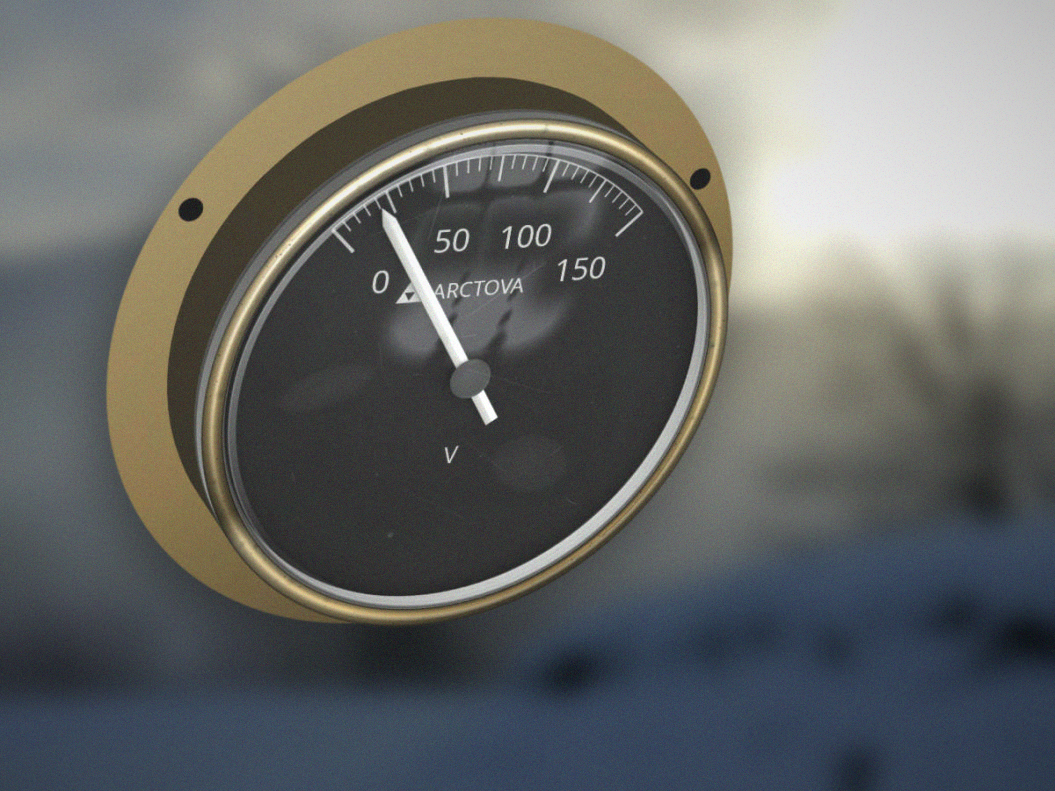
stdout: 20 V
